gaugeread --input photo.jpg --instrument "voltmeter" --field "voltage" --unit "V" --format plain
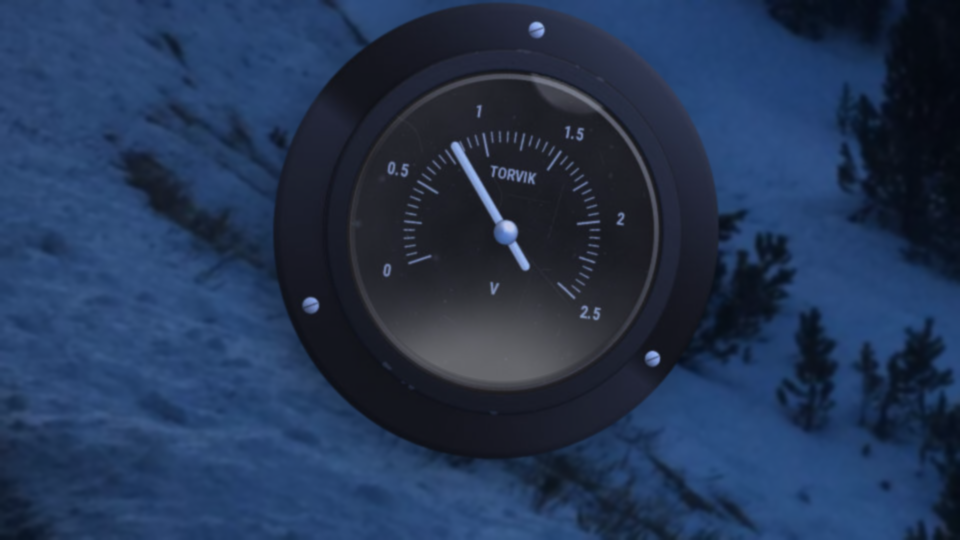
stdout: 0.8 V
